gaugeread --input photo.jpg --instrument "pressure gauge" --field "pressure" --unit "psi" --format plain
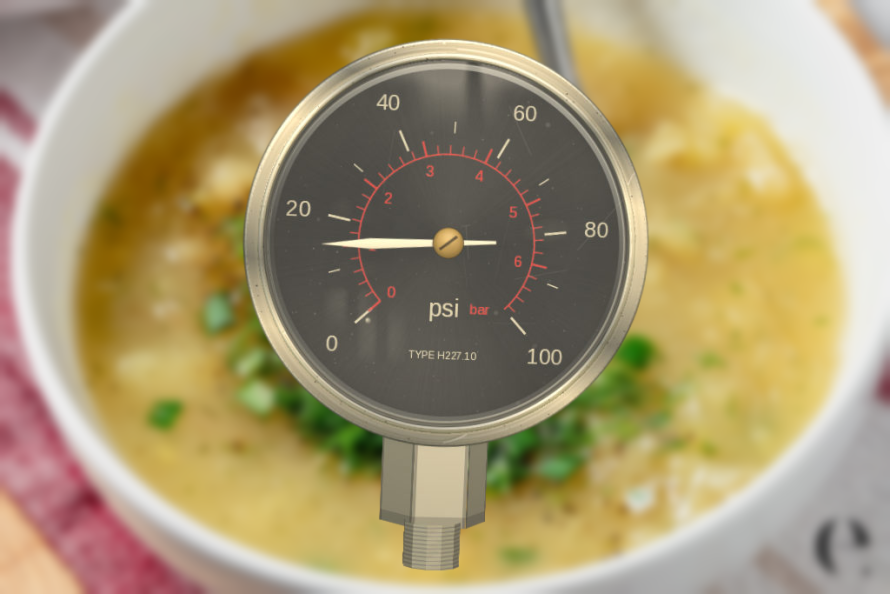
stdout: 15 psi
